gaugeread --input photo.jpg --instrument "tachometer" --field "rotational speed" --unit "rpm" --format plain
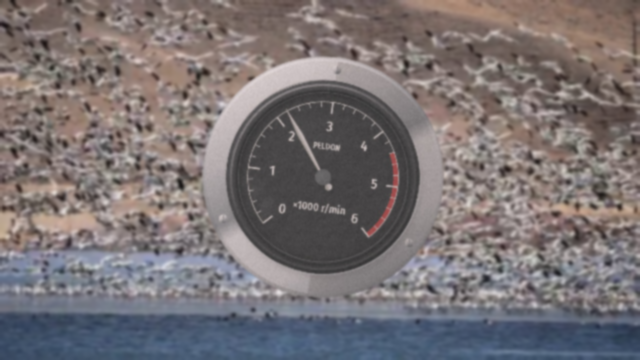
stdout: 2200 rpm
